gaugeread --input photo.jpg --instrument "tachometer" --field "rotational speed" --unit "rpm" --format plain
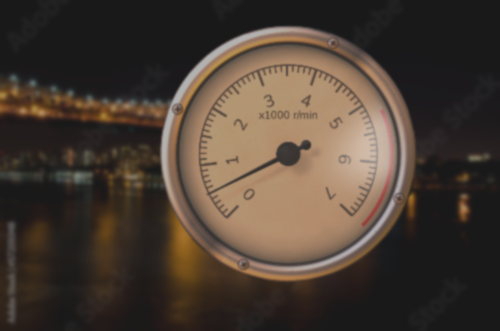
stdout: 500 rpm
